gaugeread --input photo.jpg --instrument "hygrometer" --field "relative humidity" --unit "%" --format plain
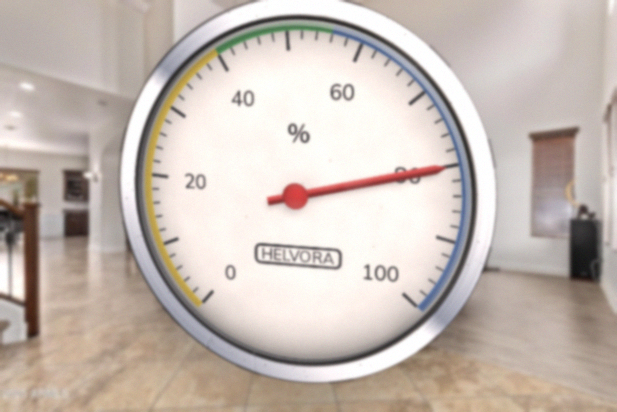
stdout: 80 %
